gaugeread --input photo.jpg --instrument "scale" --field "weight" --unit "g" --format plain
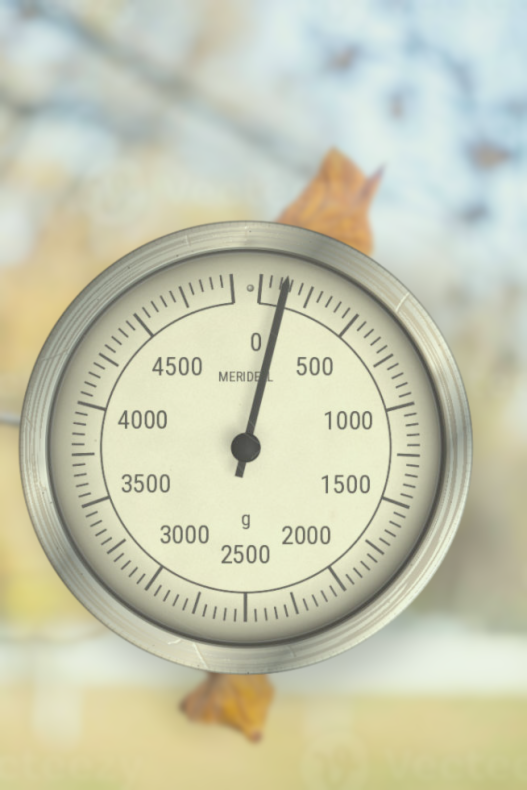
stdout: 125 g
